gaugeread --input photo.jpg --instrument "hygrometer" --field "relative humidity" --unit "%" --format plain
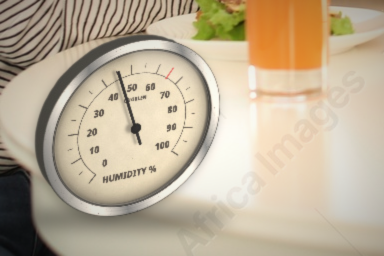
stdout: 45 %
